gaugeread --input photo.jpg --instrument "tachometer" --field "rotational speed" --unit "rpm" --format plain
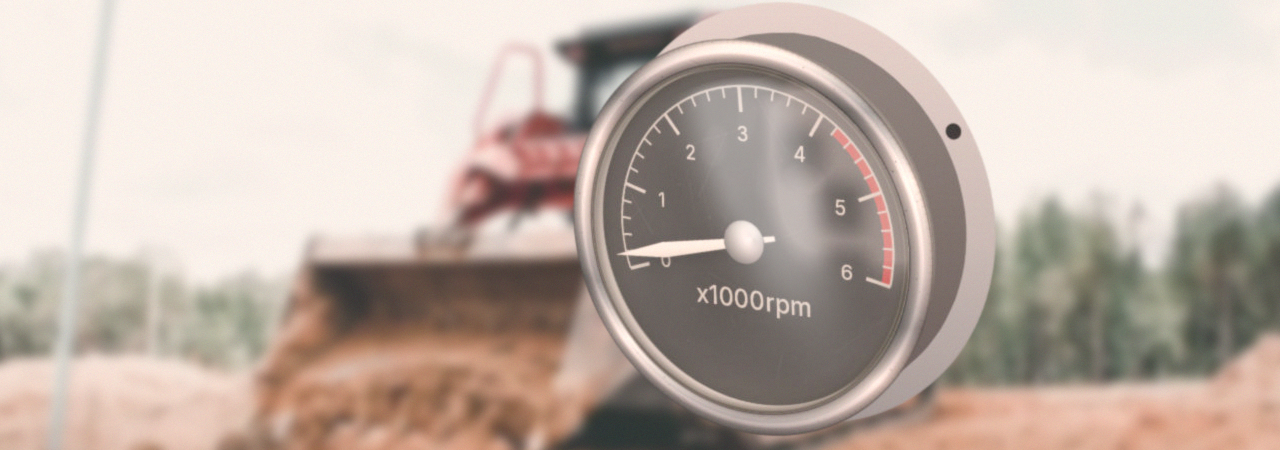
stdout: 200 rpm
